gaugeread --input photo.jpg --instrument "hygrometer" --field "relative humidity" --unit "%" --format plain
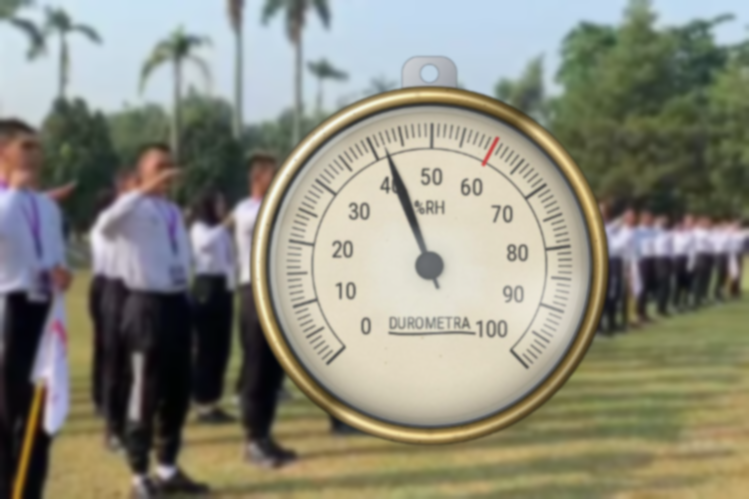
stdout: 42 %
